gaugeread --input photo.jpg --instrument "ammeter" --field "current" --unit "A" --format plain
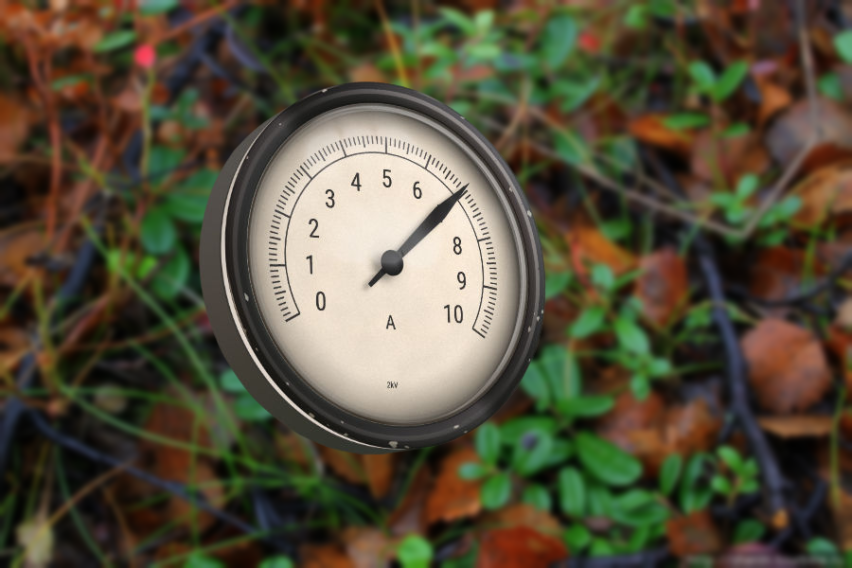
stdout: 6.9 A
